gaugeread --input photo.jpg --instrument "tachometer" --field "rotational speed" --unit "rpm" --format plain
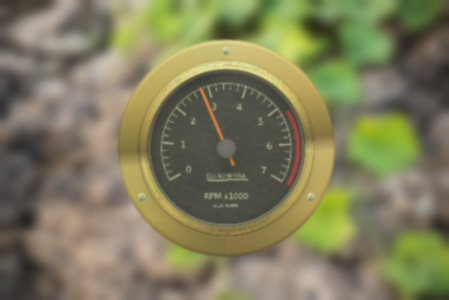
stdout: 2800 rpm
